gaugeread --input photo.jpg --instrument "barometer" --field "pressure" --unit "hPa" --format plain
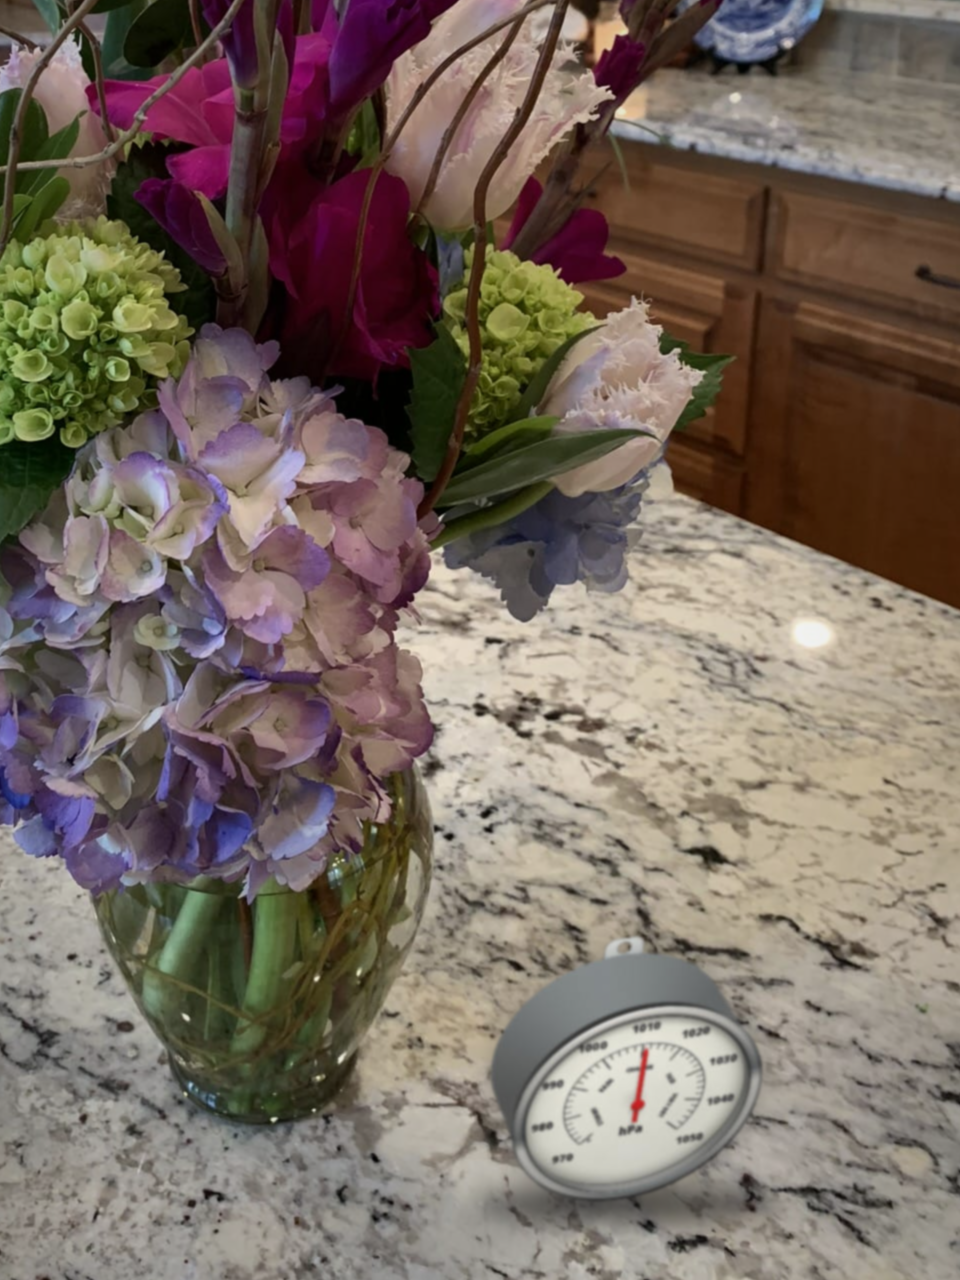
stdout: 1010 hPa
